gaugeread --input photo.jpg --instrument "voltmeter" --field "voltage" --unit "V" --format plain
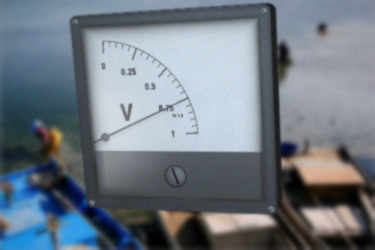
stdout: 0.75 V
